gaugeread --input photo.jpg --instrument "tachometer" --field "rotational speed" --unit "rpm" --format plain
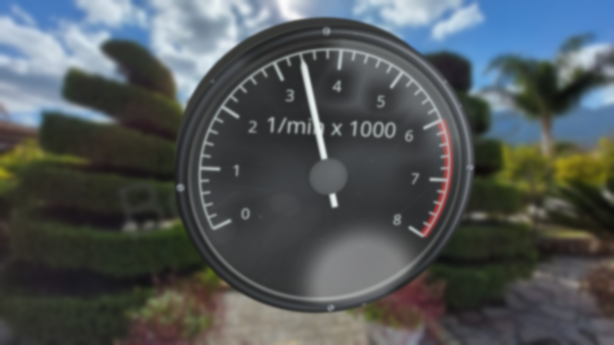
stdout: 3400 rpm
